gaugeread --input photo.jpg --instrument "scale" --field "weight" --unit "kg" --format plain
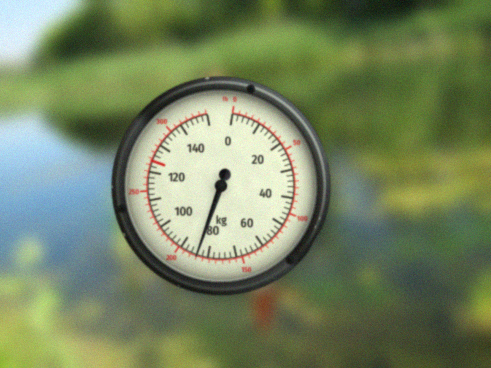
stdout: 84 kg
